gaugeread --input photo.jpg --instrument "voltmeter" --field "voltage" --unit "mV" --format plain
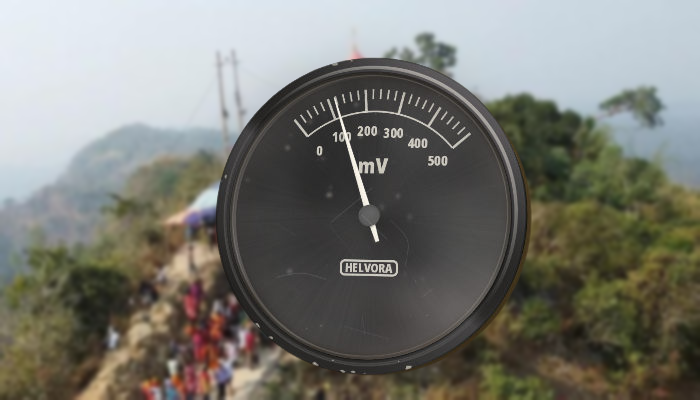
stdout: 120 mV
